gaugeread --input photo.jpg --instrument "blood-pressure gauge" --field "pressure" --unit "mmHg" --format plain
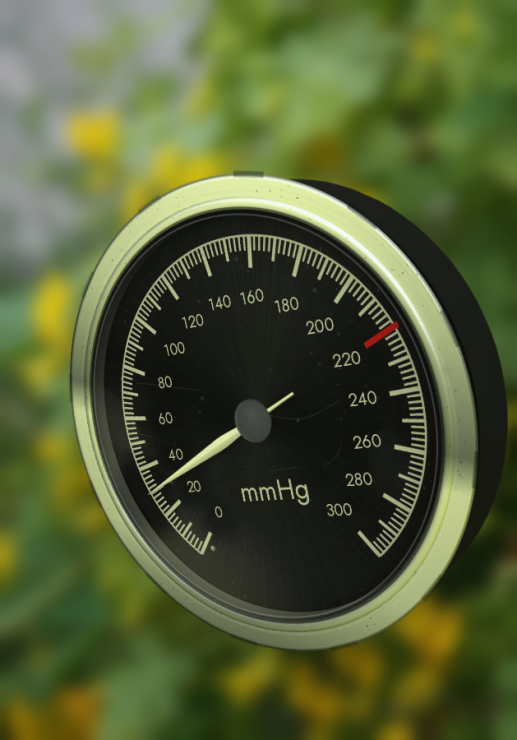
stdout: 30 mmHg
